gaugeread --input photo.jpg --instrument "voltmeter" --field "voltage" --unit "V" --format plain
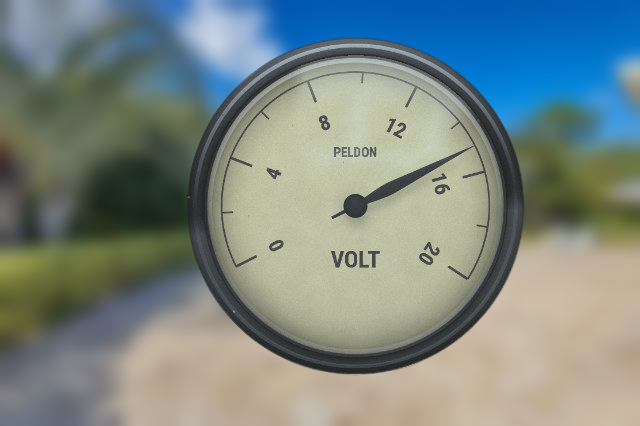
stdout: 15 V
